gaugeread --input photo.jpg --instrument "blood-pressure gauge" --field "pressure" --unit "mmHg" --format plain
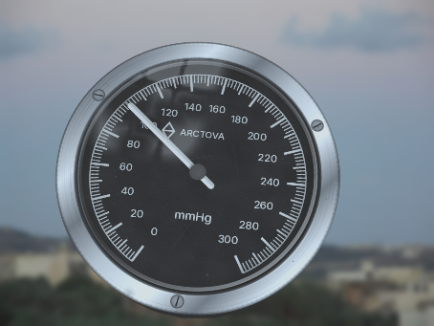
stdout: 100 mmHg
